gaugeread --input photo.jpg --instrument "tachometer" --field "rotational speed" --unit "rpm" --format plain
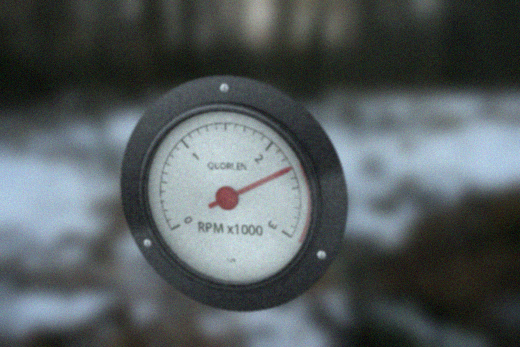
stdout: 2300 rpm
